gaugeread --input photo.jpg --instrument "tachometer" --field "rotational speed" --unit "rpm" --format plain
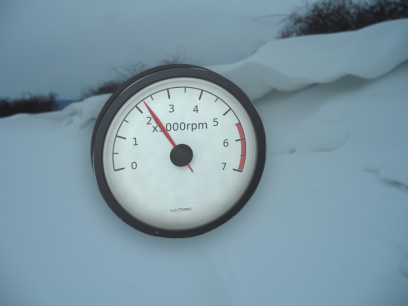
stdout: 2250 rpm
